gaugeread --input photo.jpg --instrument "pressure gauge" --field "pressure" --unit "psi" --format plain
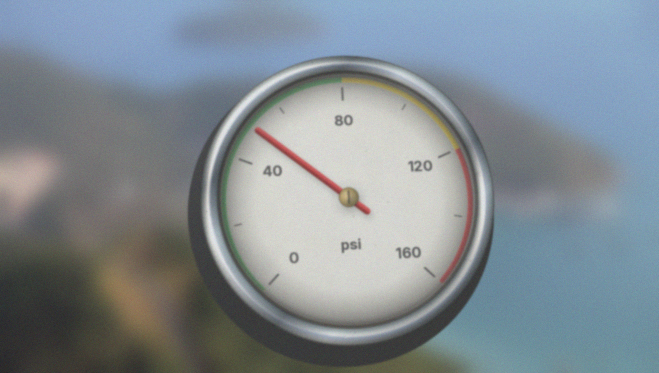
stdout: 50 psi
